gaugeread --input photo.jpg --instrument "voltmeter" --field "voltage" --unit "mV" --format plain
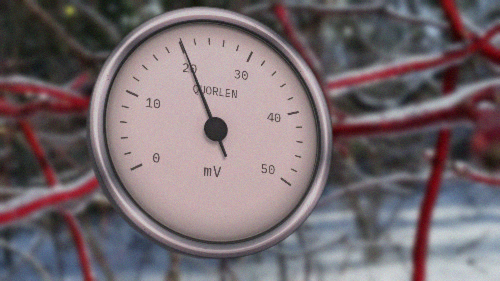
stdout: 20 mV
